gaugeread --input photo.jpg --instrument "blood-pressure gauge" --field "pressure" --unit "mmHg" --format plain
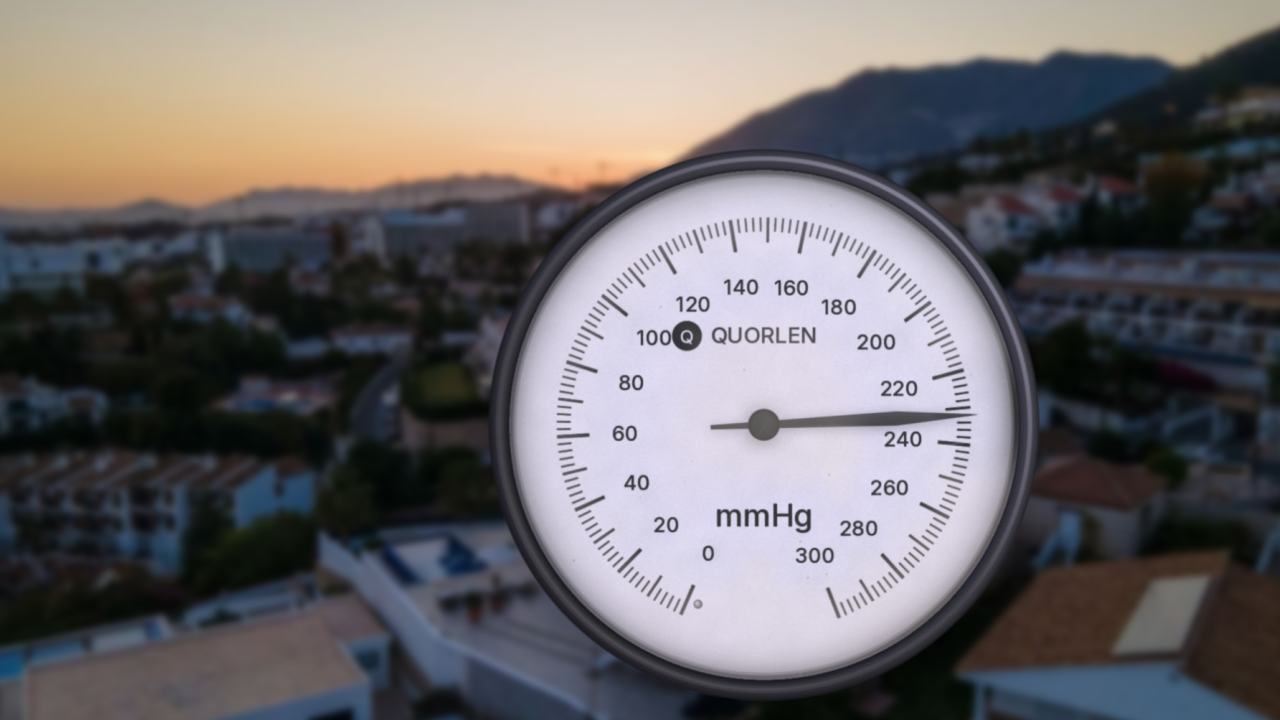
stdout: 232 mmHg
